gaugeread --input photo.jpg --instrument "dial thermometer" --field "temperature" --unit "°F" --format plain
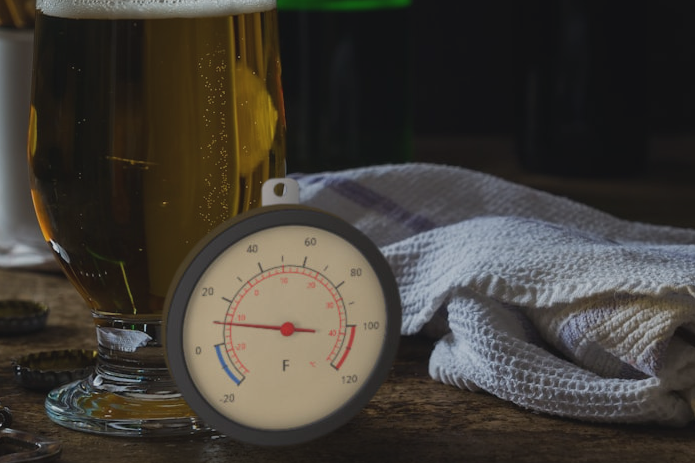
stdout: 10 °F
